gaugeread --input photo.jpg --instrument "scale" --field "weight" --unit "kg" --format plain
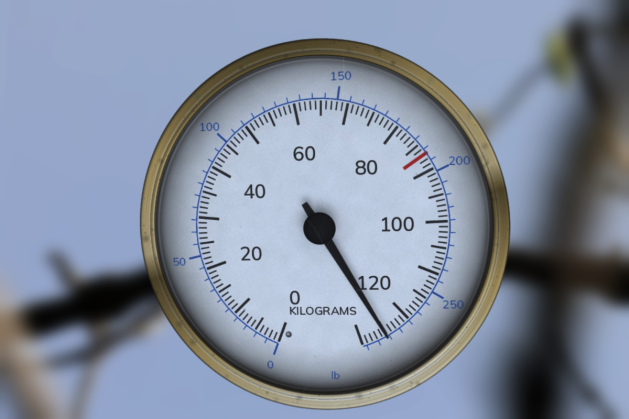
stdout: 125 kg
